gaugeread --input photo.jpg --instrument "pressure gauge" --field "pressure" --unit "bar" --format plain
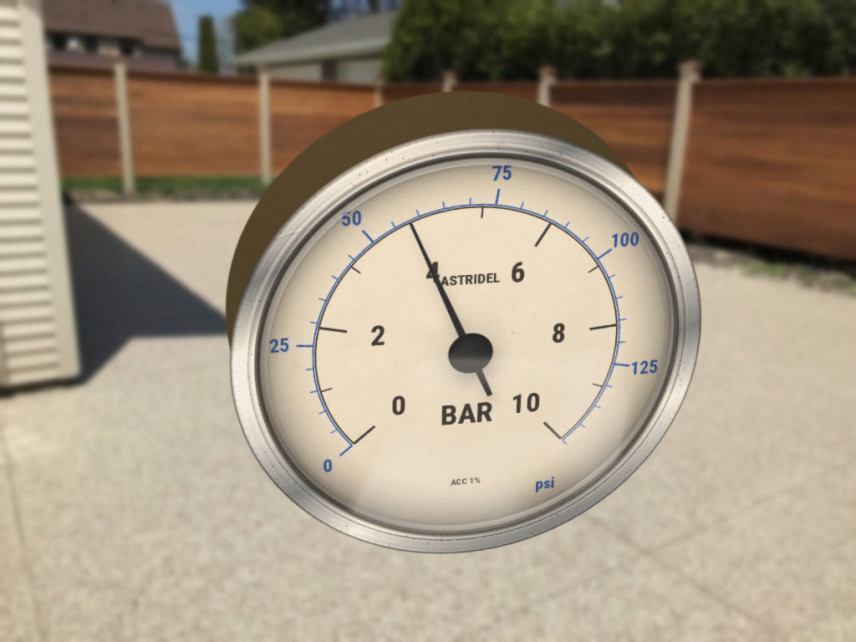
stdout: 4 bar
